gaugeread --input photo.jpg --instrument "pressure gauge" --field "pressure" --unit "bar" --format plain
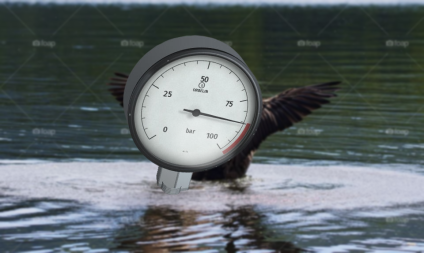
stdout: 85 bar
